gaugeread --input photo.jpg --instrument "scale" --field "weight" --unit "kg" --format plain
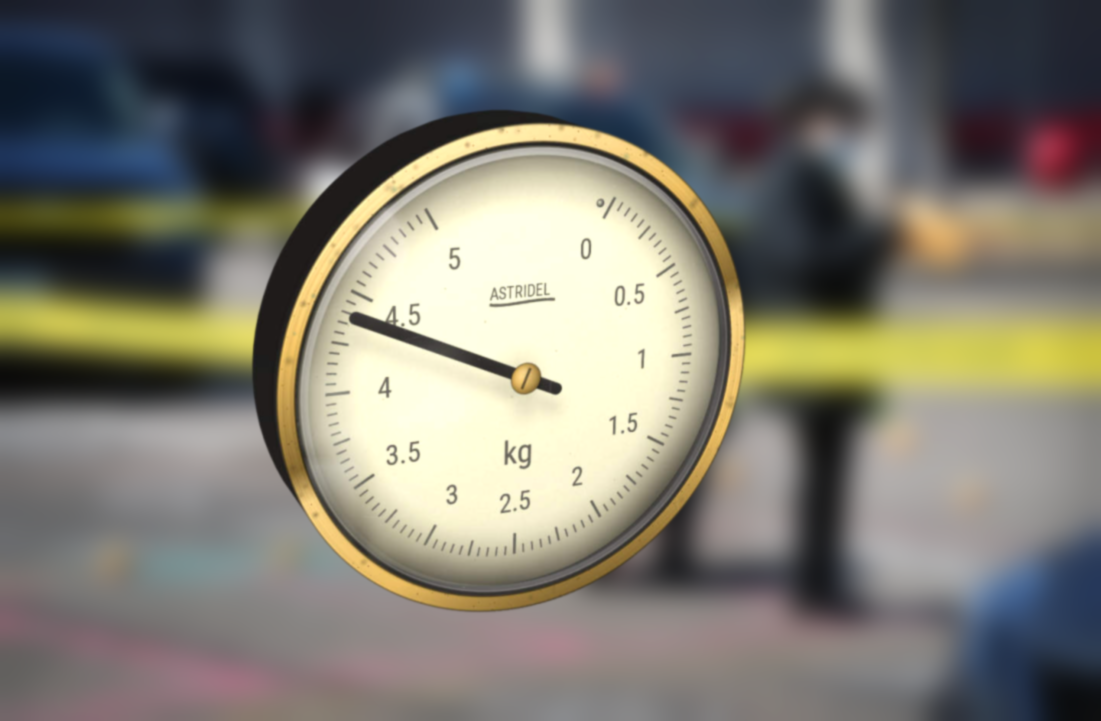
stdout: 4.4 kg
